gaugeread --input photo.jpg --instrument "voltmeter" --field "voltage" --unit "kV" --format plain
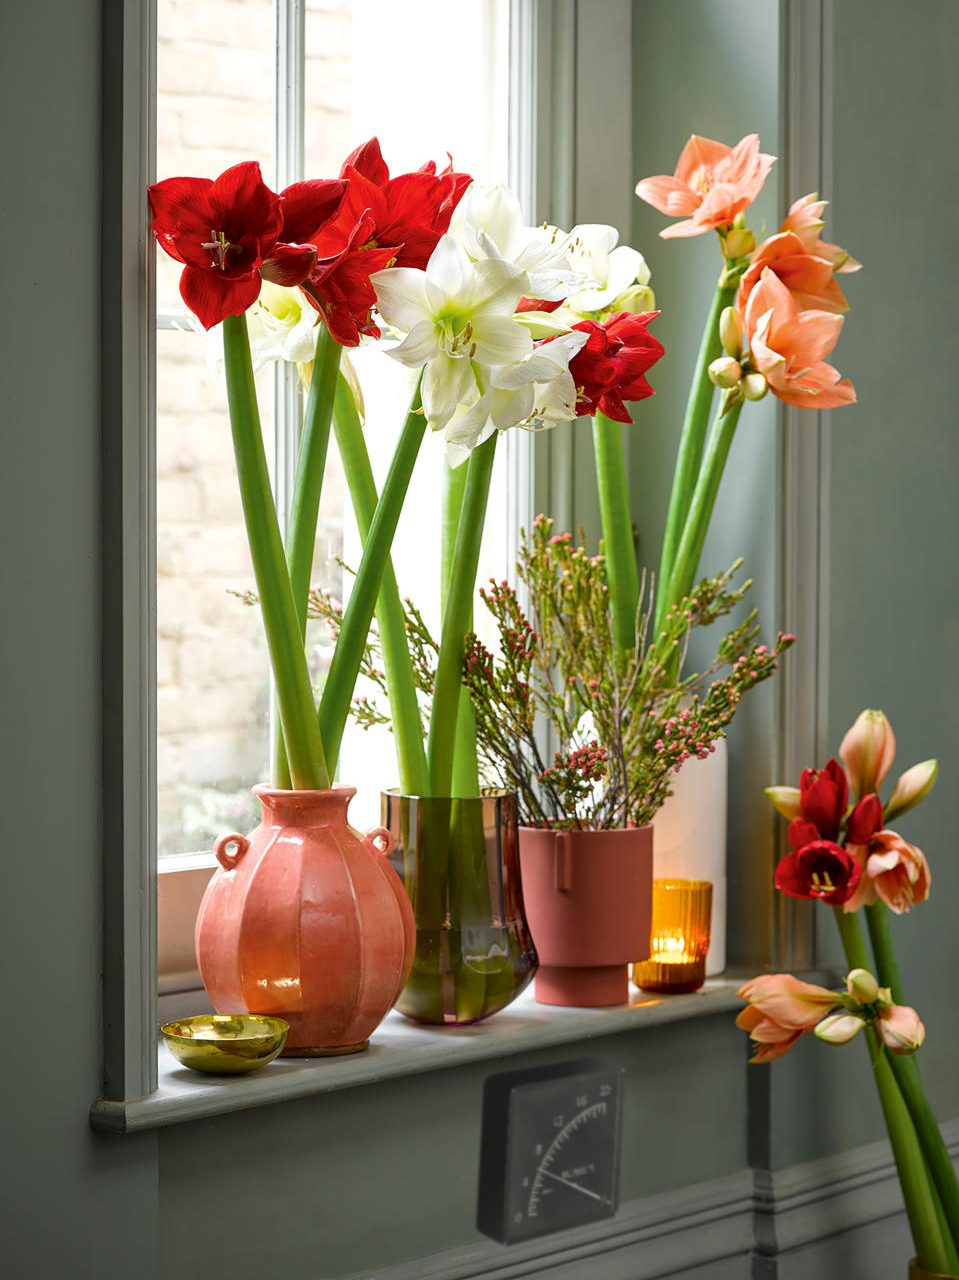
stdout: 6 kV
